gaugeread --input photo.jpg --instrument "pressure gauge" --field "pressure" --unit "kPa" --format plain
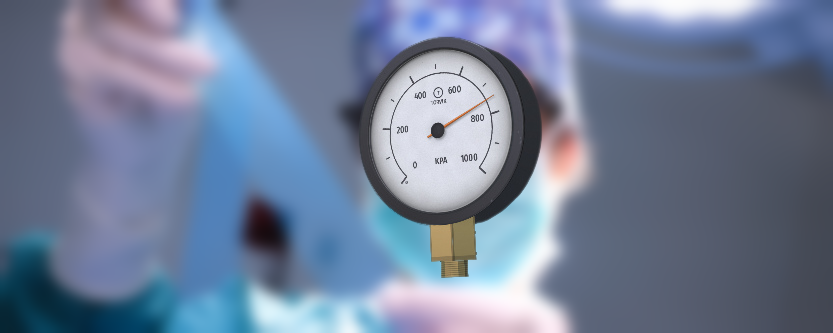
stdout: 750 kPa
